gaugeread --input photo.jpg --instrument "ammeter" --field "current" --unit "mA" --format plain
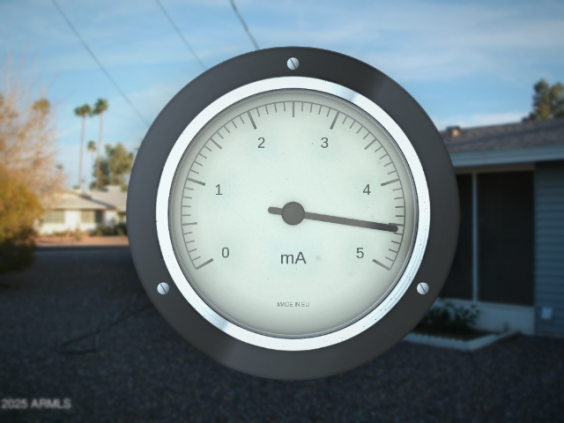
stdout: 4.55 mA
